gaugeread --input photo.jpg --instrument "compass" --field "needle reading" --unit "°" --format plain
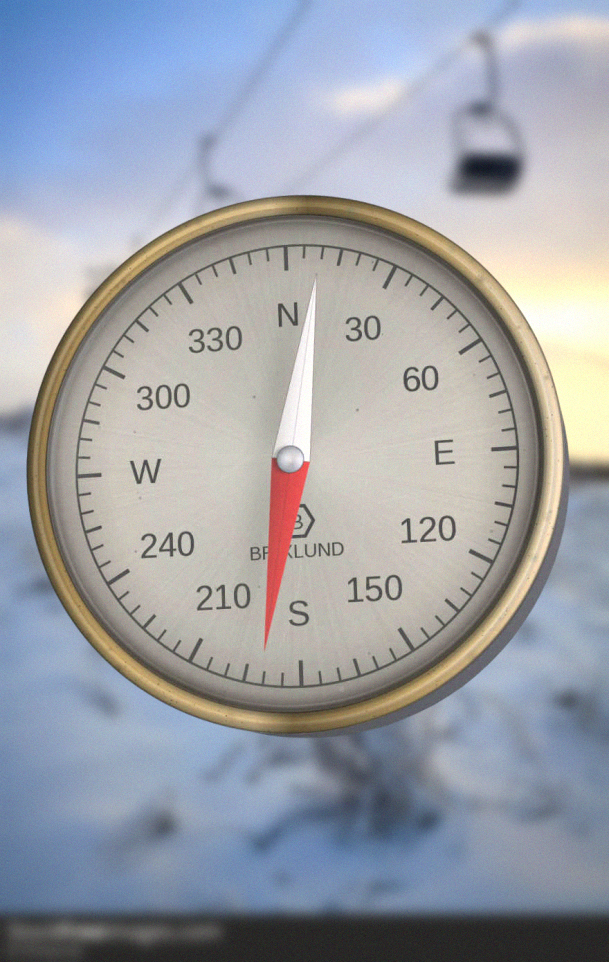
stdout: 190 °
